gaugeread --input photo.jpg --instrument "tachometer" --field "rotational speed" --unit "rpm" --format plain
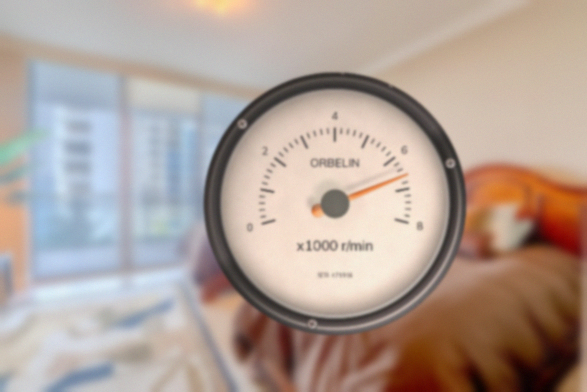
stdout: 6600 rpm
